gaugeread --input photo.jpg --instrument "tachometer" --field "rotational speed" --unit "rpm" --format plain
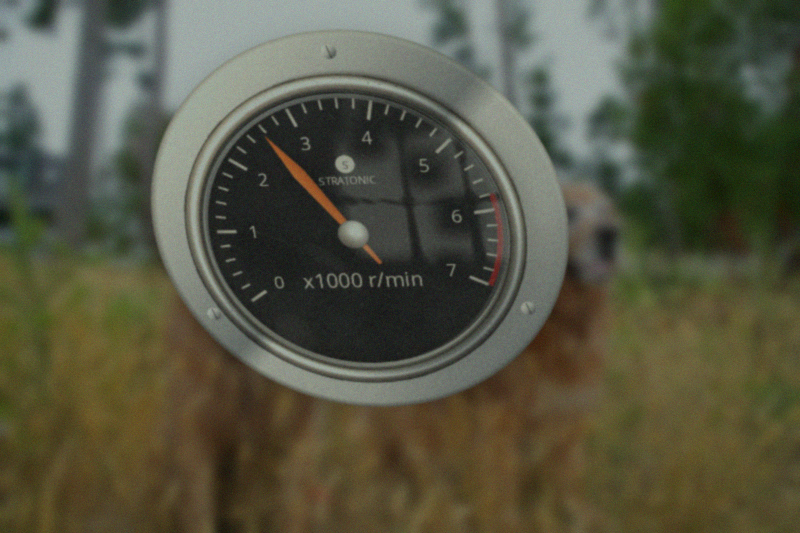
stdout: 2600 rpm
